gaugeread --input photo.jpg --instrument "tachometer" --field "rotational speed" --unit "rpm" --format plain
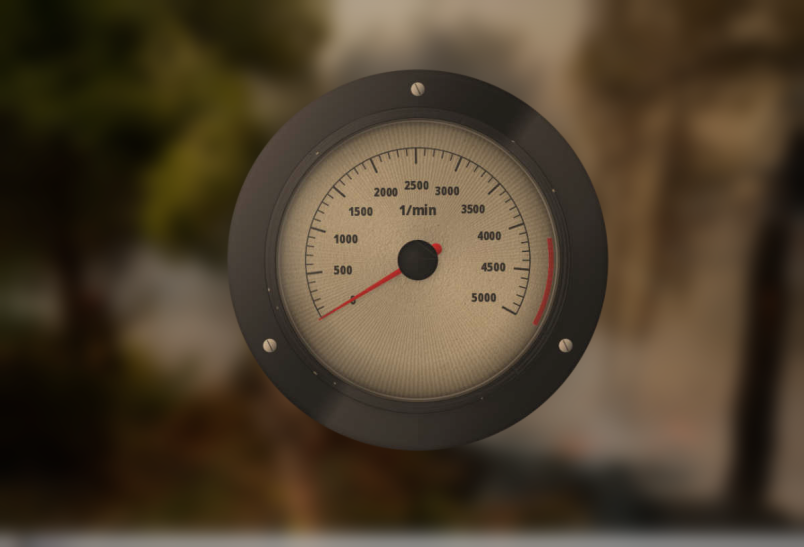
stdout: 0 rpm
